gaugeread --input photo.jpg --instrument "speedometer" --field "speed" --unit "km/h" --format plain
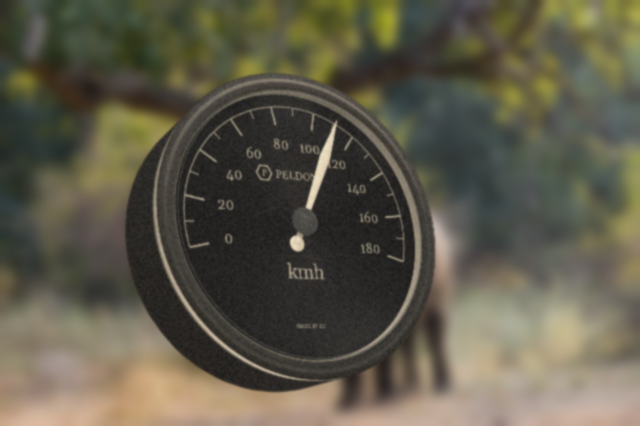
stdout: 110 km/h
